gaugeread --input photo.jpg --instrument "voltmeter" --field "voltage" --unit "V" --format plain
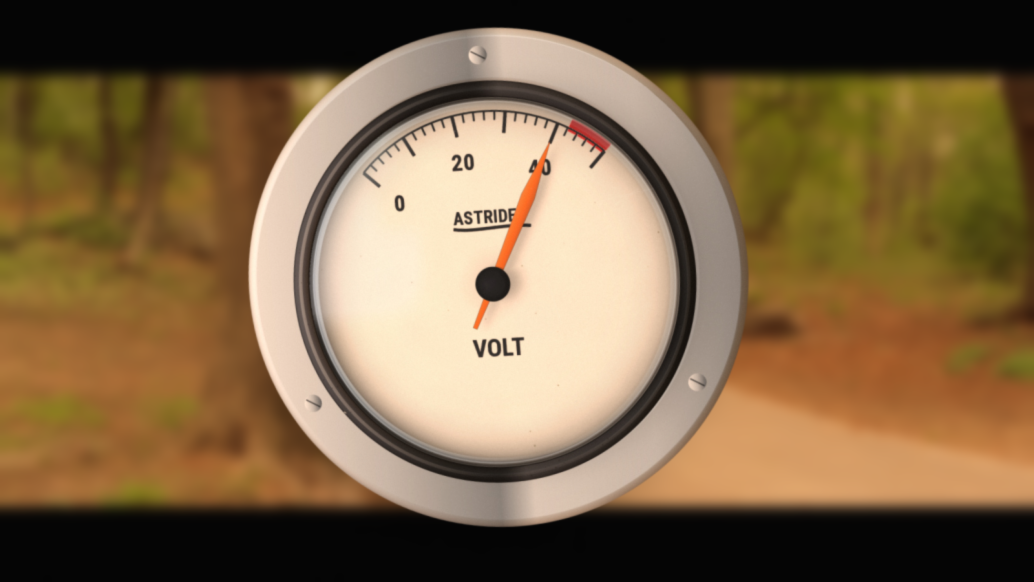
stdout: 40 V
